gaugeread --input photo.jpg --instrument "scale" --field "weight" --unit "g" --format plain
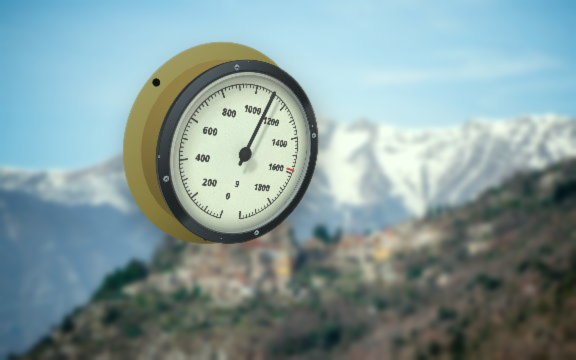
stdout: 1100 g
